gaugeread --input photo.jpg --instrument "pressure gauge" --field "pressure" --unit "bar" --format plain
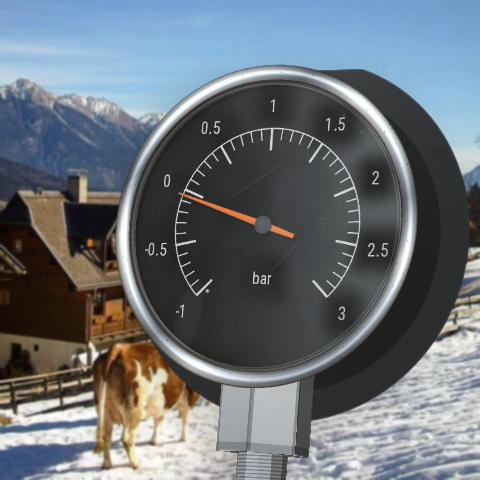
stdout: -0.05 bar
